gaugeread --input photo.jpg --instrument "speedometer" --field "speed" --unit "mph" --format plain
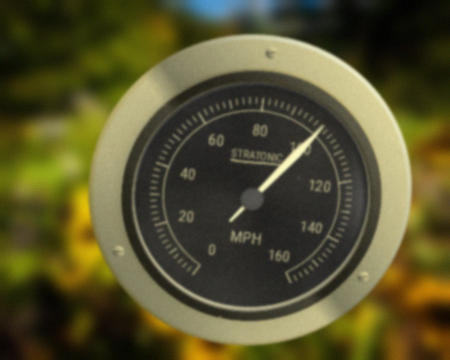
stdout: 100 mph
